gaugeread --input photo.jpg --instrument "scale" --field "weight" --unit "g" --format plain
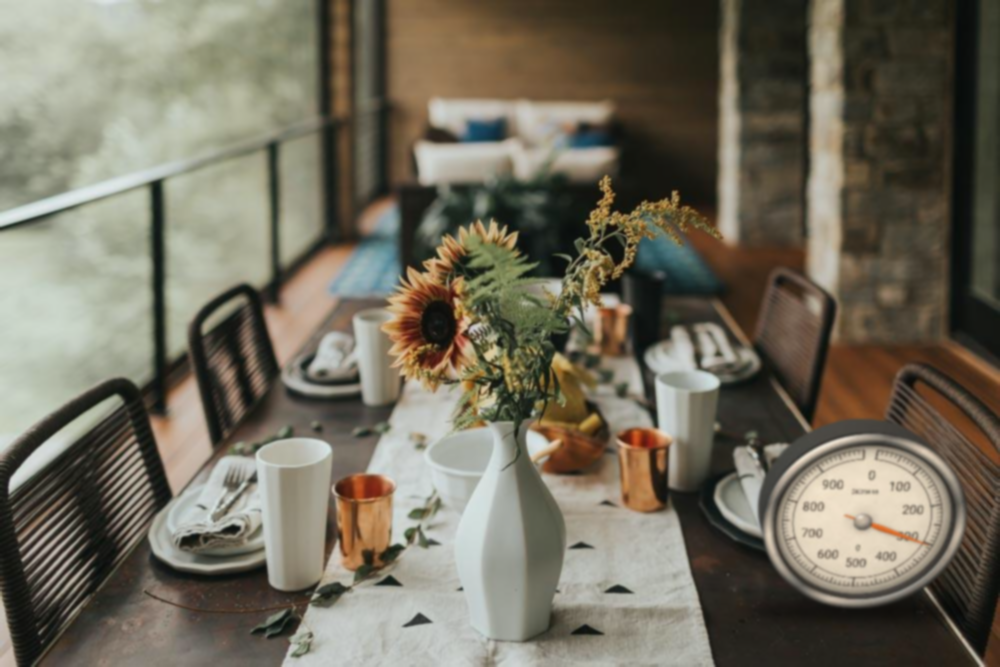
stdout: 300 g
